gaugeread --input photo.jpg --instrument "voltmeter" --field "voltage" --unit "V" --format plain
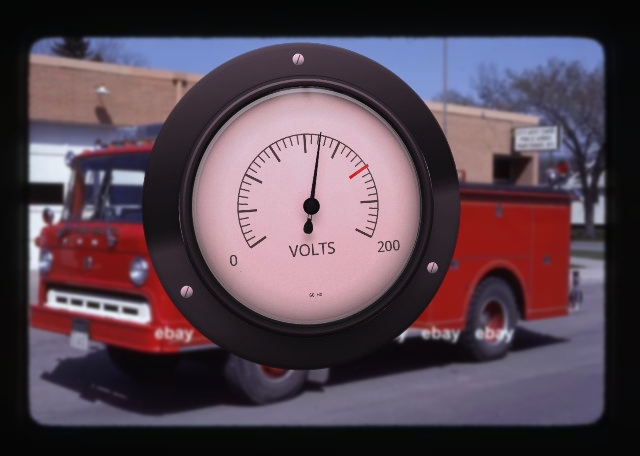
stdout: 110 V
